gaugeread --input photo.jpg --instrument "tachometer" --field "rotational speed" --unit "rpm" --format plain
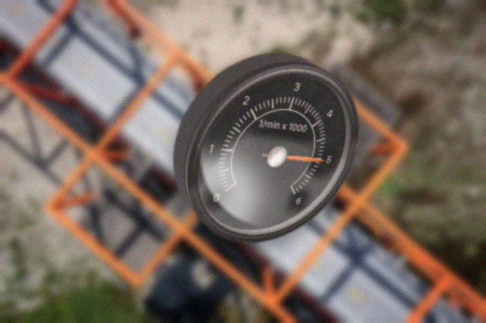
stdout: 5000 rpm
